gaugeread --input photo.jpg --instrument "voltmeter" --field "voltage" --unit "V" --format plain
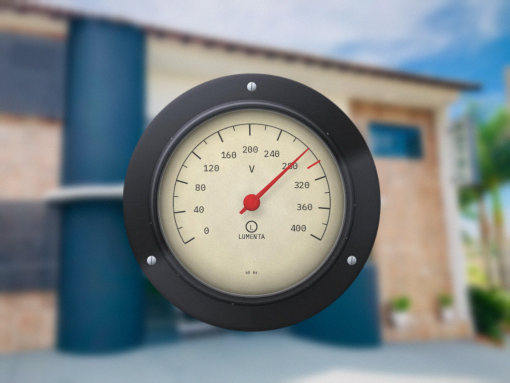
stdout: 280 V
